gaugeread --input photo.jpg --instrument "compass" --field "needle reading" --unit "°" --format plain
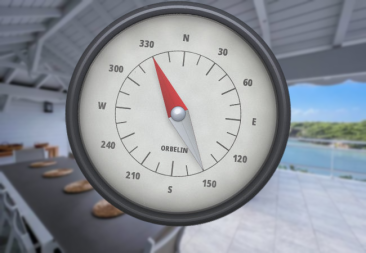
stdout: 330 °
